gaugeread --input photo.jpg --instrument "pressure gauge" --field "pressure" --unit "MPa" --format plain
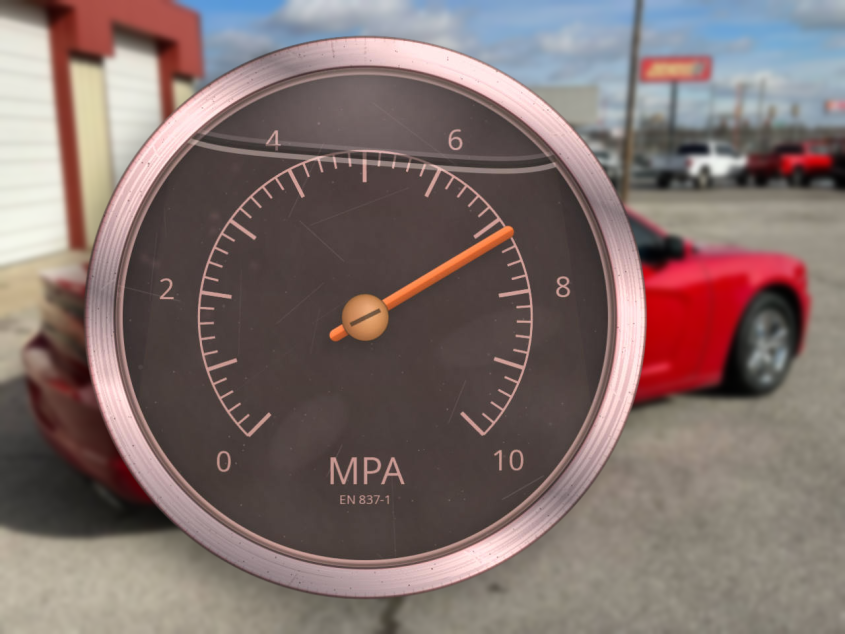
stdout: 7.2 MPa
